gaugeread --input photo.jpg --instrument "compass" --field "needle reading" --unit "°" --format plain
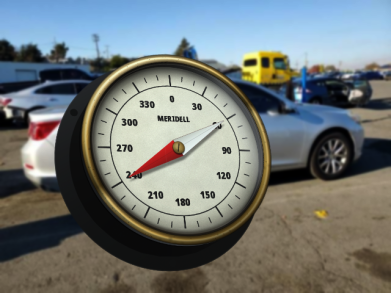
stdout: 240 °
